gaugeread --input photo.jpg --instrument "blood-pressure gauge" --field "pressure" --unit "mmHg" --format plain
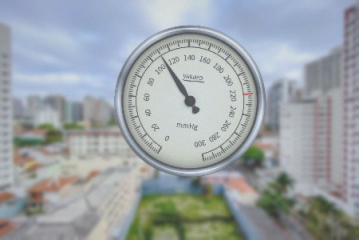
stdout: 110 mmHg
